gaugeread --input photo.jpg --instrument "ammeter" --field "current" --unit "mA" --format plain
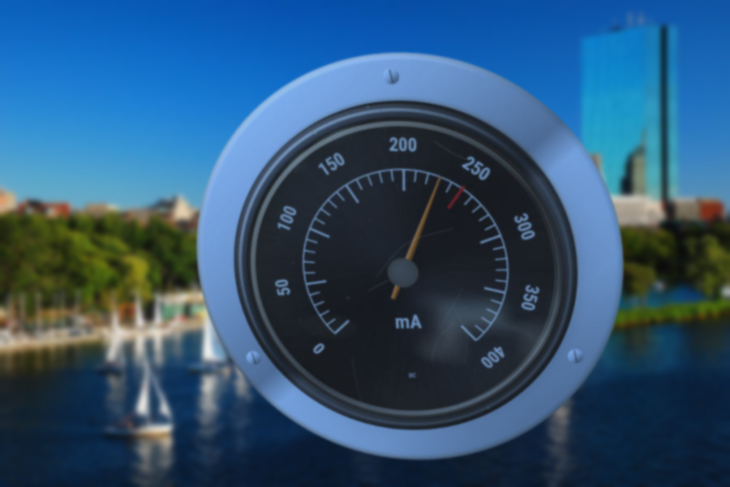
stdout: 230 mA
